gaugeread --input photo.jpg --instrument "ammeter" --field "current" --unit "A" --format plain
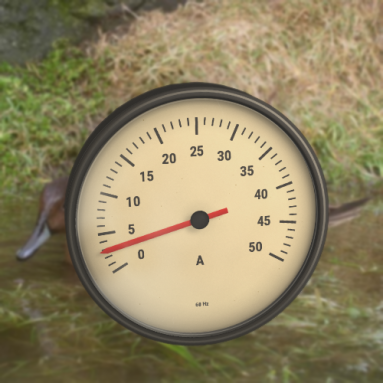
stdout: 3 A
